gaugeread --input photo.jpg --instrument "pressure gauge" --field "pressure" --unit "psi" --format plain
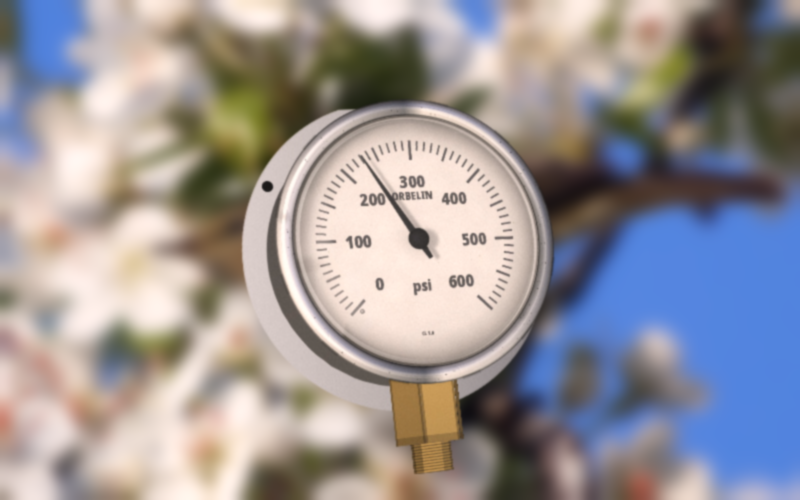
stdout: 230 psi
